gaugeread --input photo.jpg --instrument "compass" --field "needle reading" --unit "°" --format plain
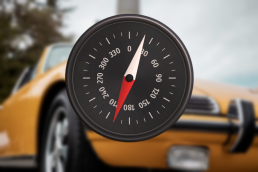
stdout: 200 °
